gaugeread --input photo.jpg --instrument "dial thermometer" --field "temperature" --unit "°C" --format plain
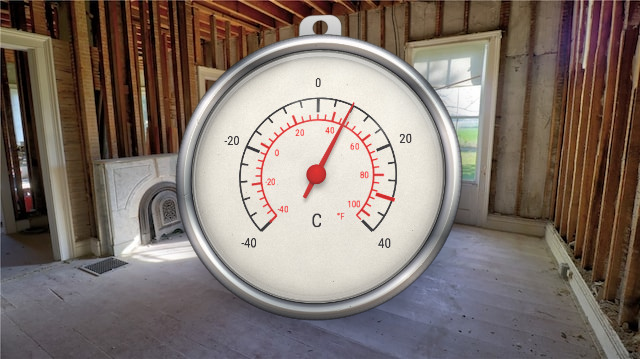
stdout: 8 °C
